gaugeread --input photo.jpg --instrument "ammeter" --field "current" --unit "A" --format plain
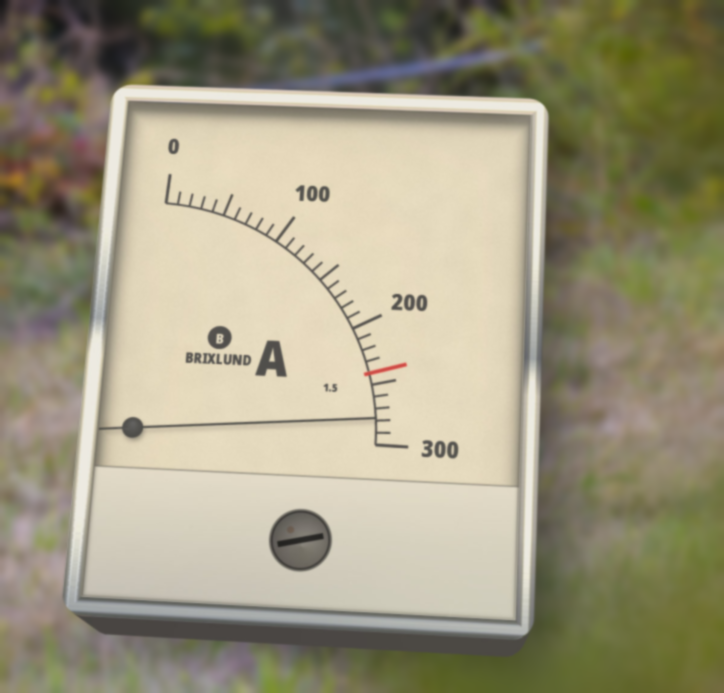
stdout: 280 A
